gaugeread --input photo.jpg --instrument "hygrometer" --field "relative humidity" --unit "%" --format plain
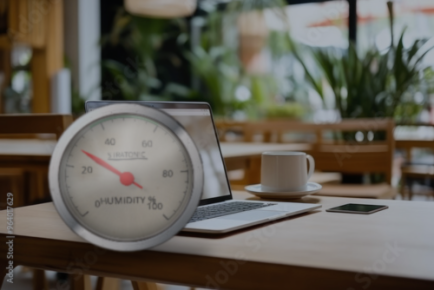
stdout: 28 %
